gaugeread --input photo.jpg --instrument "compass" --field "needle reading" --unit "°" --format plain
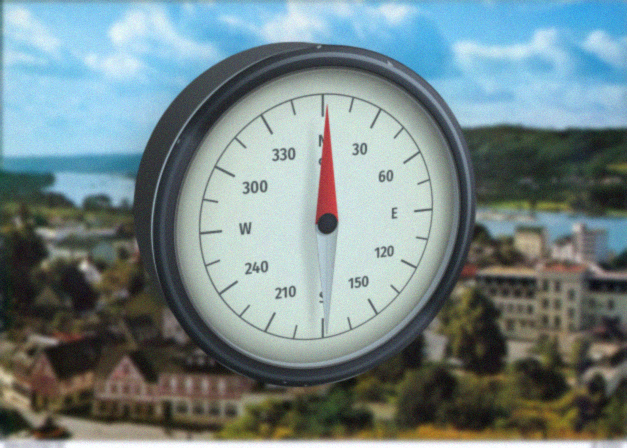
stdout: 0 °
